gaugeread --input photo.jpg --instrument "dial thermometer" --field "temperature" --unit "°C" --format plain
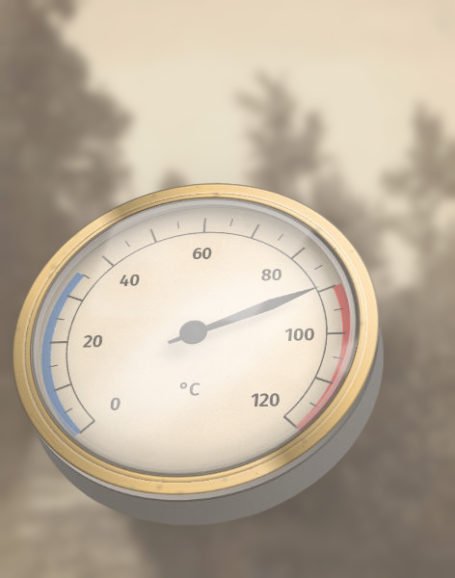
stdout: 90 °C
